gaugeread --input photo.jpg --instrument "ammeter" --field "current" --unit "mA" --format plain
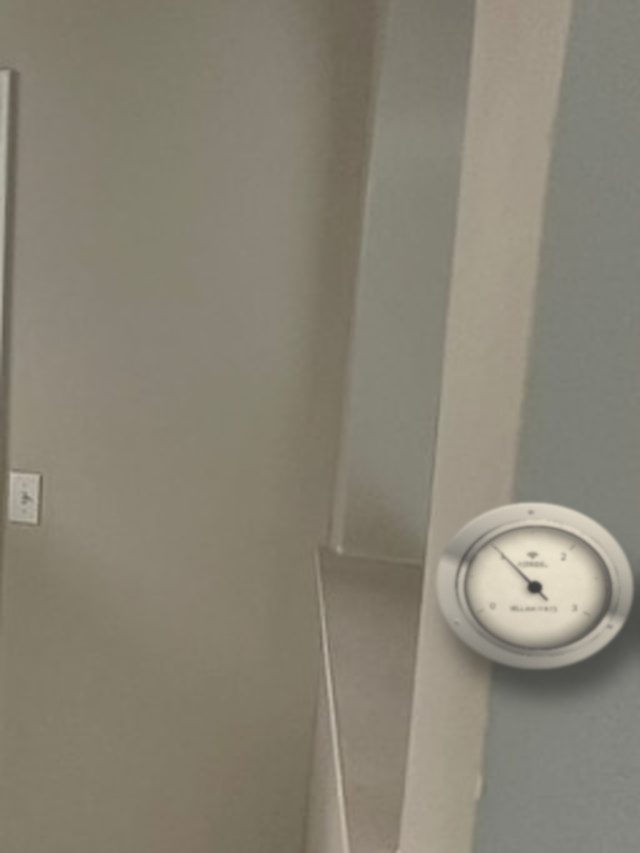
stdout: 1 mA
